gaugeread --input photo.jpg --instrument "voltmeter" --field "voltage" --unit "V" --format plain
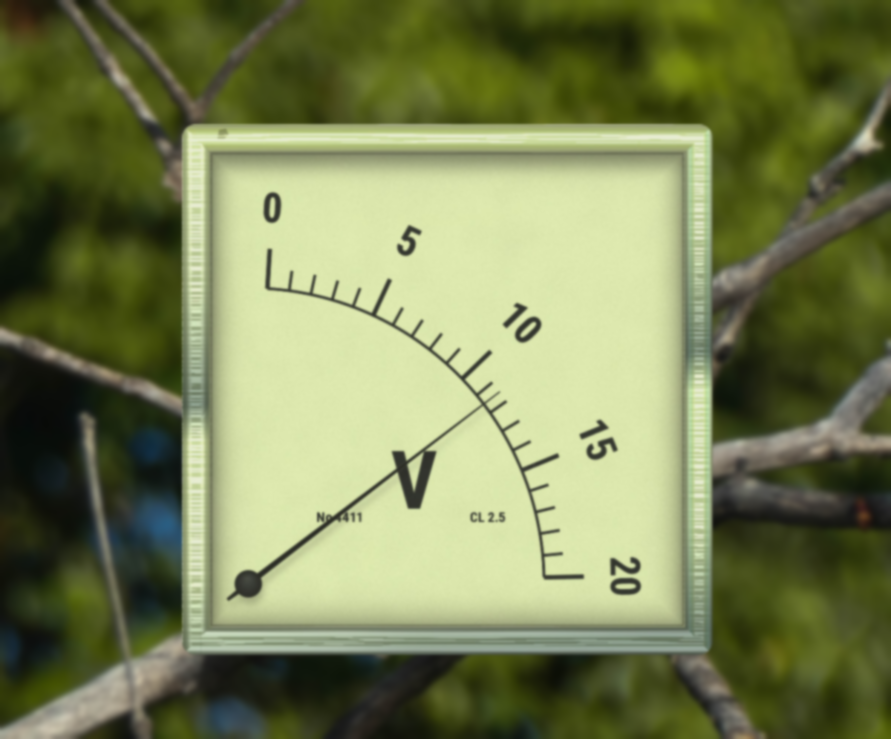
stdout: 11.5 V
